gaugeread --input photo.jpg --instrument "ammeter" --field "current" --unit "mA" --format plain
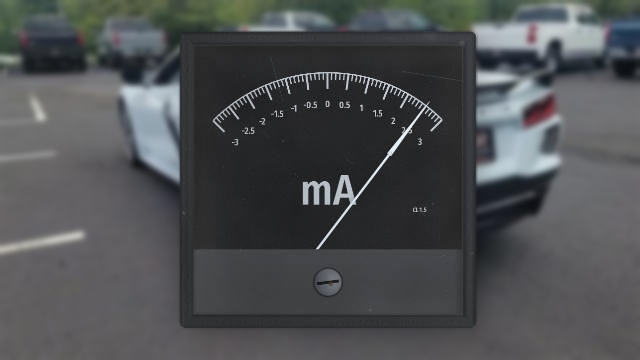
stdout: 2.5 mA
